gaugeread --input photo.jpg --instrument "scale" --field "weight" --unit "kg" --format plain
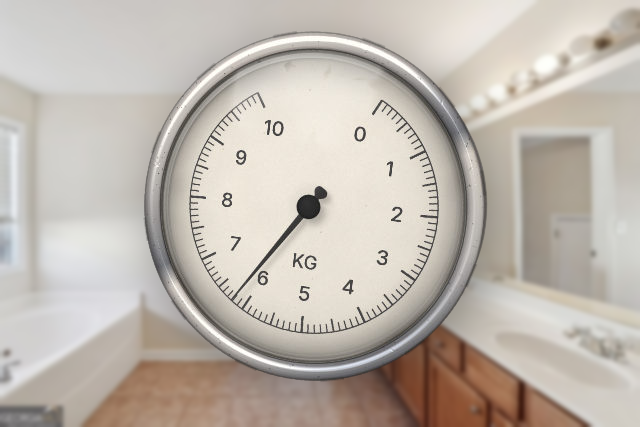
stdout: 6.2 kg
